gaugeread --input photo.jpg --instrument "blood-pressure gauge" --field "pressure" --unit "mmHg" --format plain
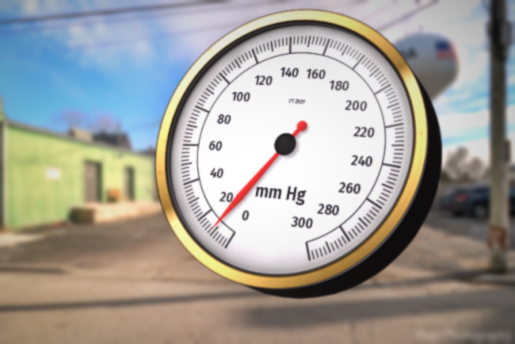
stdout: 10 mmHg
